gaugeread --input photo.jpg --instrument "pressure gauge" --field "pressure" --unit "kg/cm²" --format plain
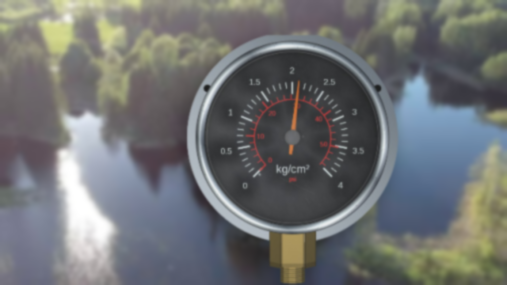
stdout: 2.1 kg/cm²
